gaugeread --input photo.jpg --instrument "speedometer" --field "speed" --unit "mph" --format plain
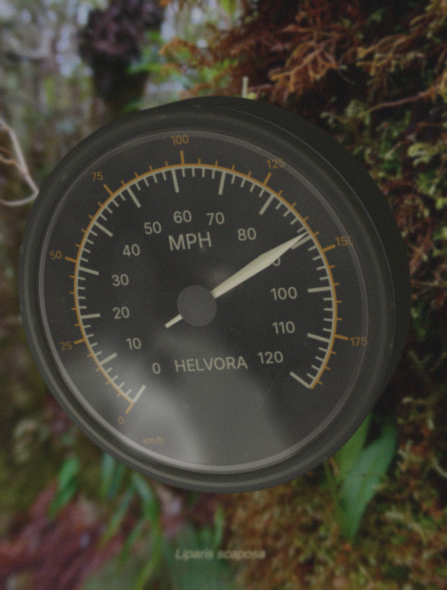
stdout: 89 mph
